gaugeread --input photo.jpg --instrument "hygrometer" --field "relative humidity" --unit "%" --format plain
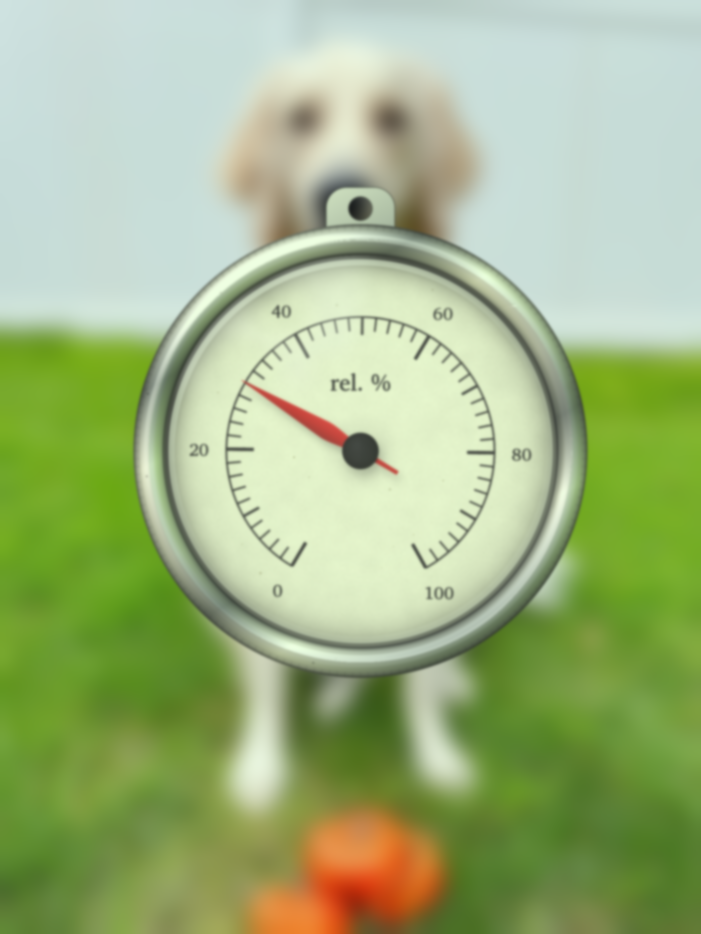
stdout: 30 %
